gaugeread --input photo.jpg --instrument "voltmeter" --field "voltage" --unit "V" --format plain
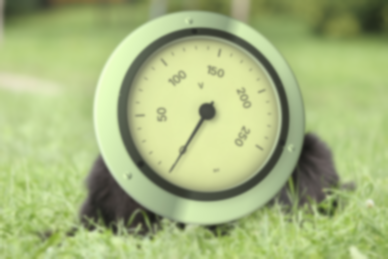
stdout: 0 V
